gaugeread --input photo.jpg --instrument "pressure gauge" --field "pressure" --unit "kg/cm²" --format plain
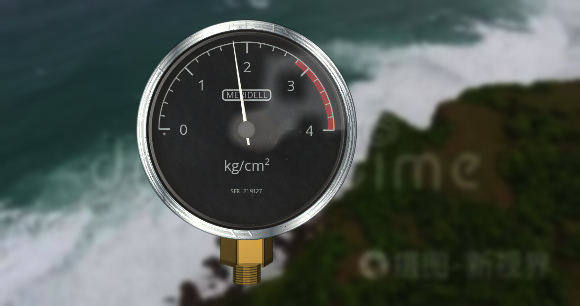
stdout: 1.8 kg/cm²
